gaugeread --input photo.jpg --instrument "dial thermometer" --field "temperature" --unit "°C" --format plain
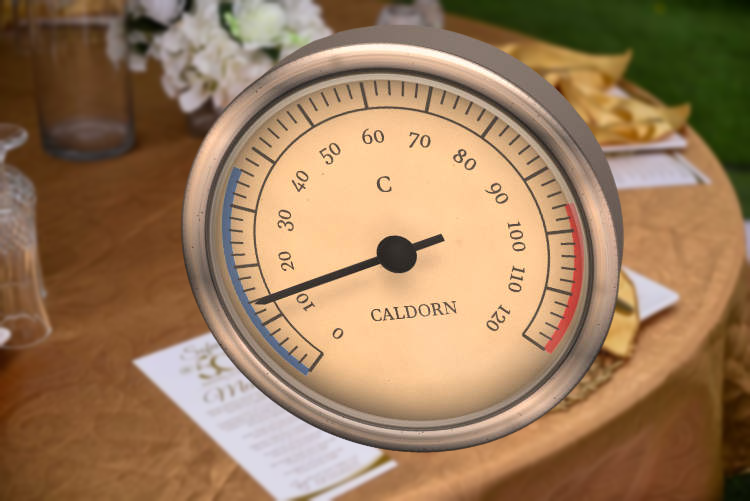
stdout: 14 °C
